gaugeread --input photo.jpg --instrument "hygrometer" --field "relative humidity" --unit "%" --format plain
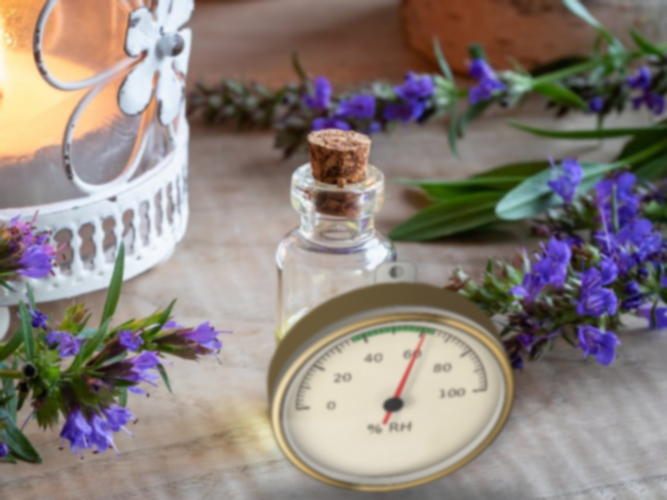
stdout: 60 %
